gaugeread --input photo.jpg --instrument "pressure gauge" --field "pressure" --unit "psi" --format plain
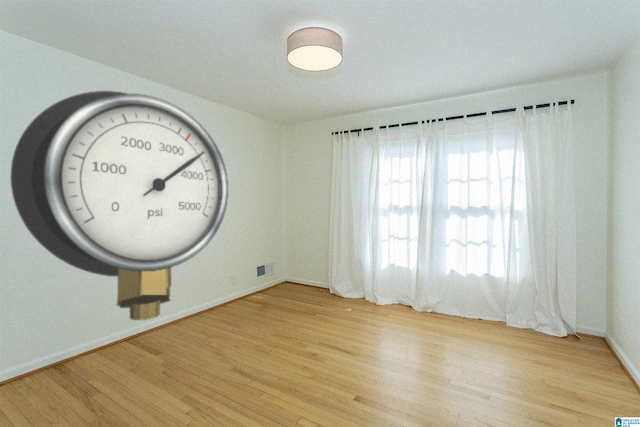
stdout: 3600 psi
